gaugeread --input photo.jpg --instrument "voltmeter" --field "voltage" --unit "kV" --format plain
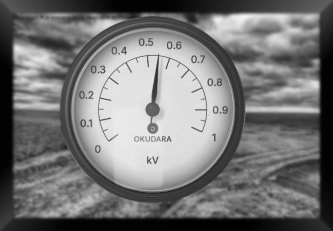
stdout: 0.55 kV
